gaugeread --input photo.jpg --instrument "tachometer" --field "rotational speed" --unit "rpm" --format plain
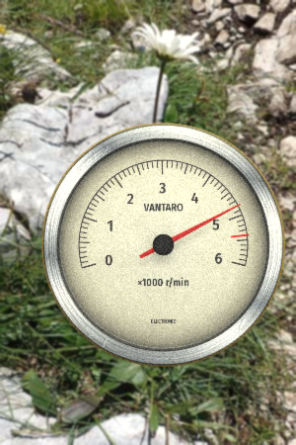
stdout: 4800 rpm
